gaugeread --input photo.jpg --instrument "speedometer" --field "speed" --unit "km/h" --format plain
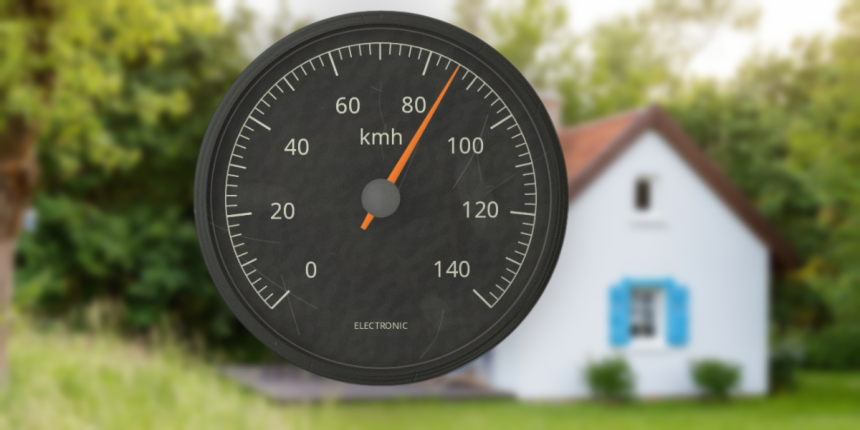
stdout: 86 km/h
